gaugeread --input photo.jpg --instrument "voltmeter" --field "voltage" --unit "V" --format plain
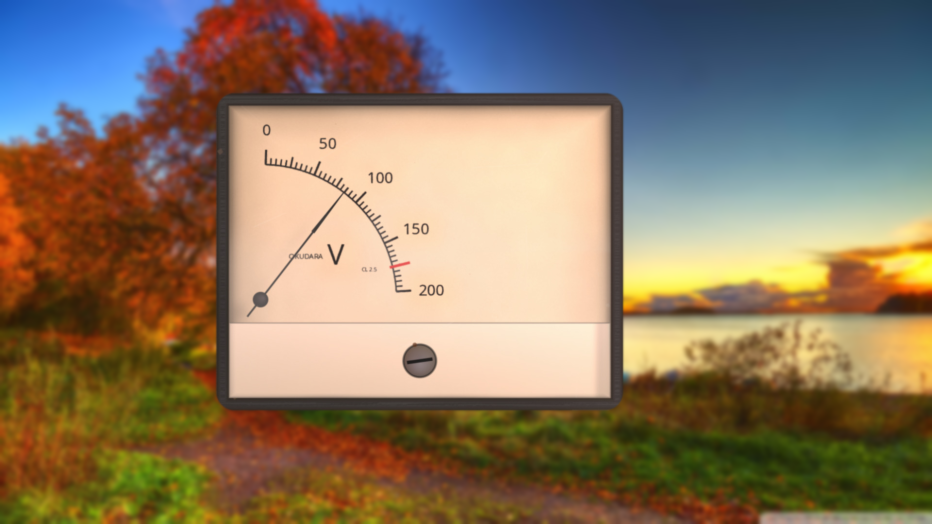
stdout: 85 V
